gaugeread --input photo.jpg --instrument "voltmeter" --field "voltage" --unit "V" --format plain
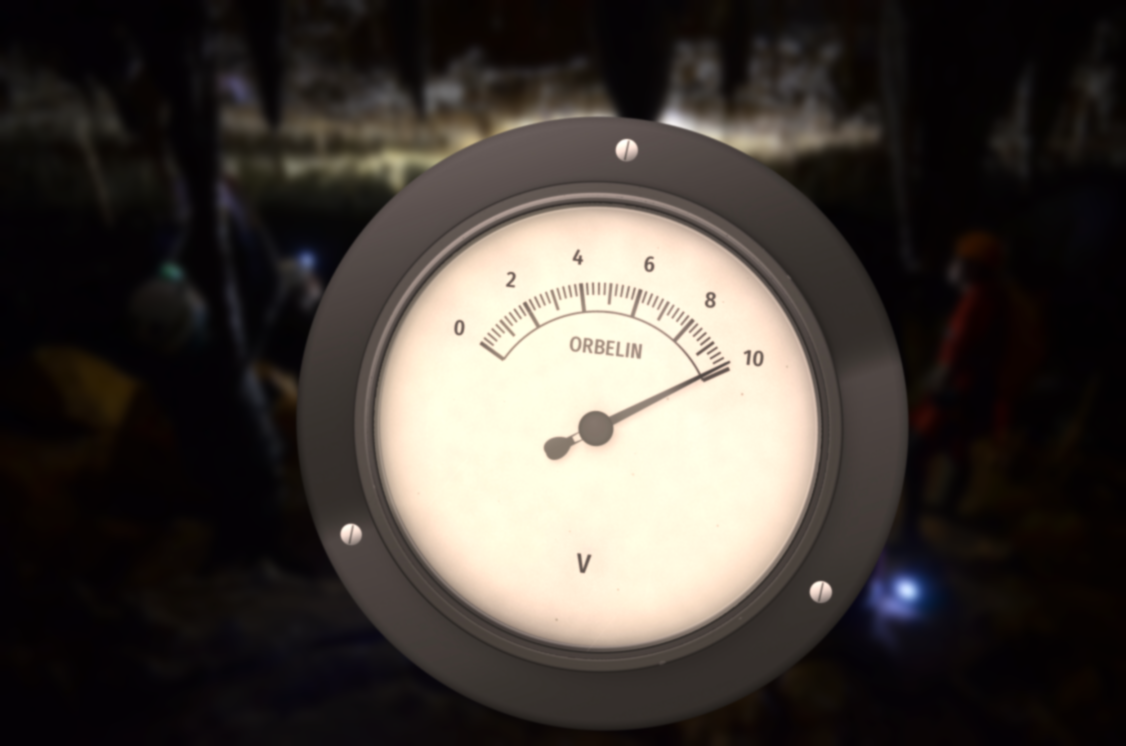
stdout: 9.8 V
